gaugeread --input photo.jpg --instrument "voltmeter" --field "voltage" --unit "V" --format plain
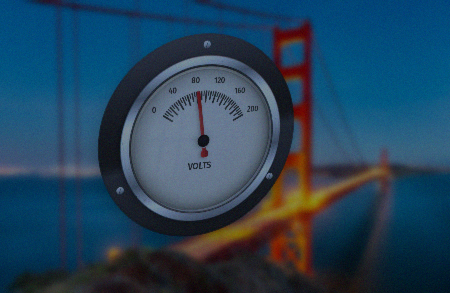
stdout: 80 V
